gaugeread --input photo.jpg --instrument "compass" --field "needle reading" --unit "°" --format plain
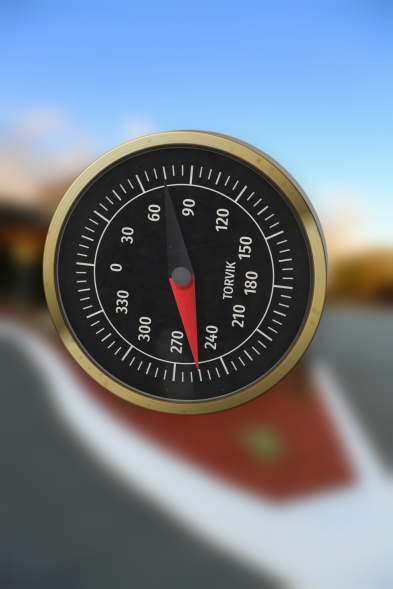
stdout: 255 °
